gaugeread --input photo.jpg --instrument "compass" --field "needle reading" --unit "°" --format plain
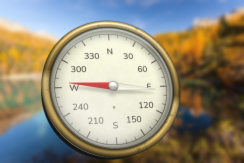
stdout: 275 °
